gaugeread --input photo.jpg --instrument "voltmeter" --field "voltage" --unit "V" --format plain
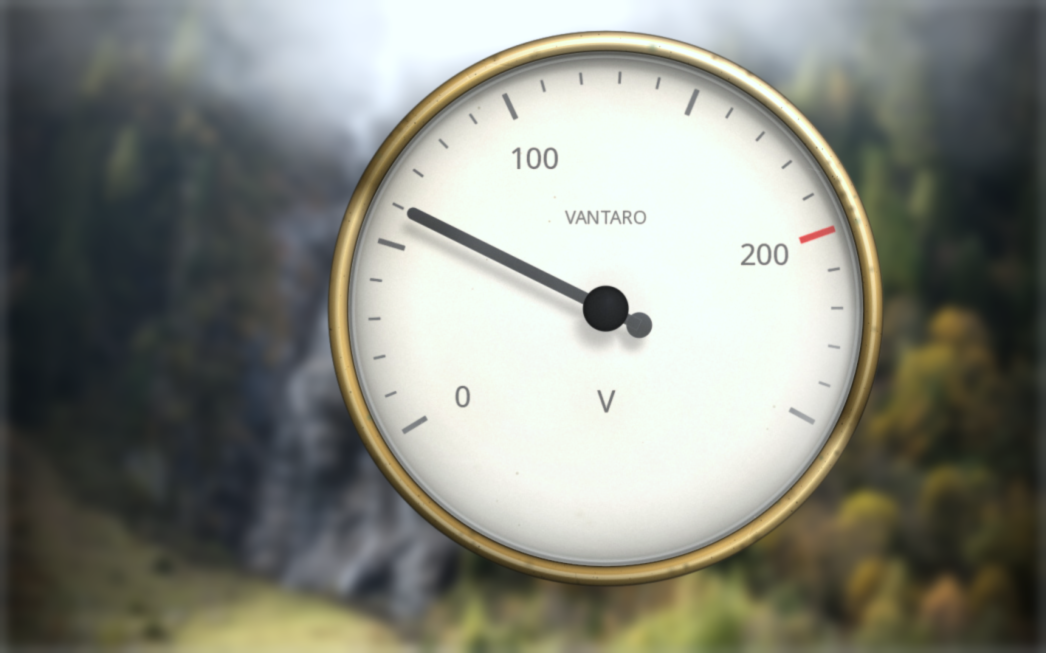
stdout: 60 V
